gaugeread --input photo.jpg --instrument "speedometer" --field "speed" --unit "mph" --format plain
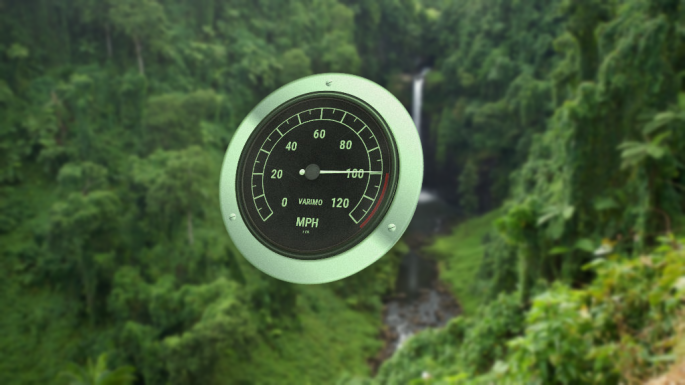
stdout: 100 mph
